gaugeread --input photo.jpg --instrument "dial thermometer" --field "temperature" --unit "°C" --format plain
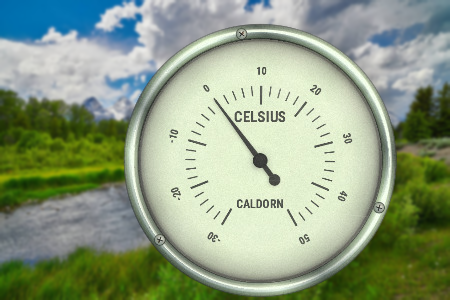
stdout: 0 °C
